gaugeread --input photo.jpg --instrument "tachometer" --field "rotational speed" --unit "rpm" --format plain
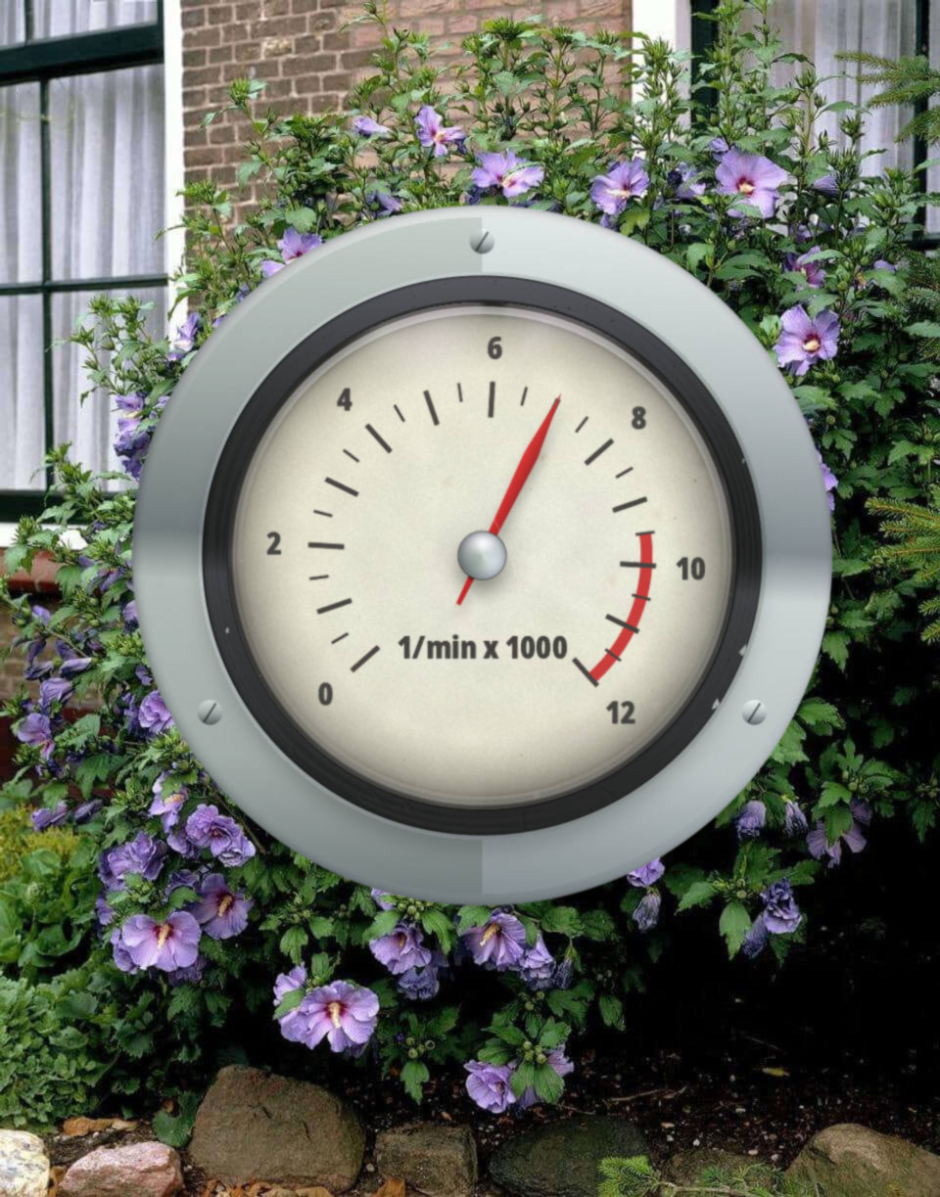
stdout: 7000 rpm
